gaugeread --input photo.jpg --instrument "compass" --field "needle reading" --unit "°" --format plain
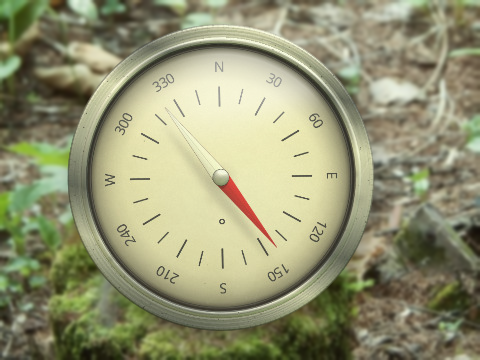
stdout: 142.5 °
